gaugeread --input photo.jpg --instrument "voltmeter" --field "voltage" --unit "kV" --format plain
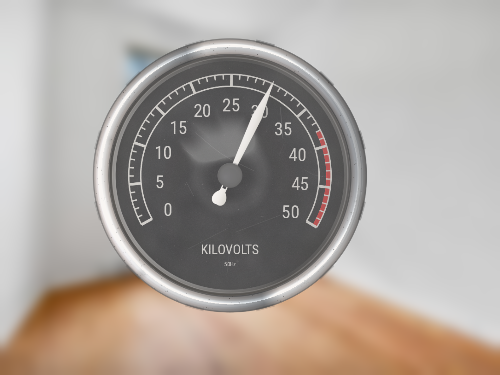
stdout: 30 kV
